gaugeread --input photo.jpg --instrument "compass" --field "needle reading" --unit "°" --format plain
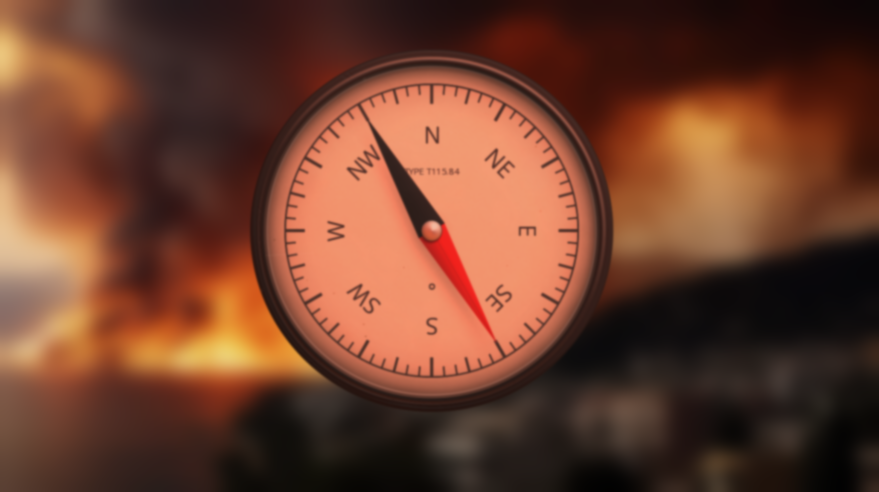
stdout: 150 °
